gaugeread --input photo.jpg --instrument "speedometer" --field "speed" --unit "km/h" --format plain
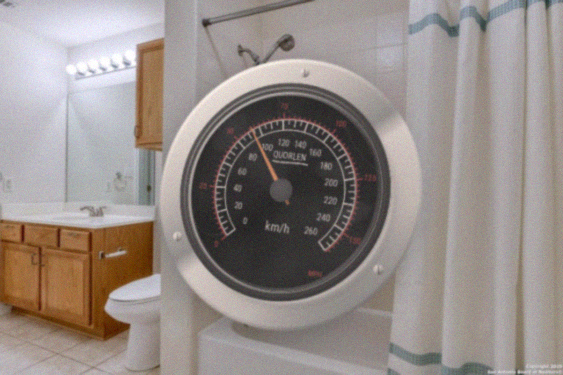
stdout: 95 km/h
